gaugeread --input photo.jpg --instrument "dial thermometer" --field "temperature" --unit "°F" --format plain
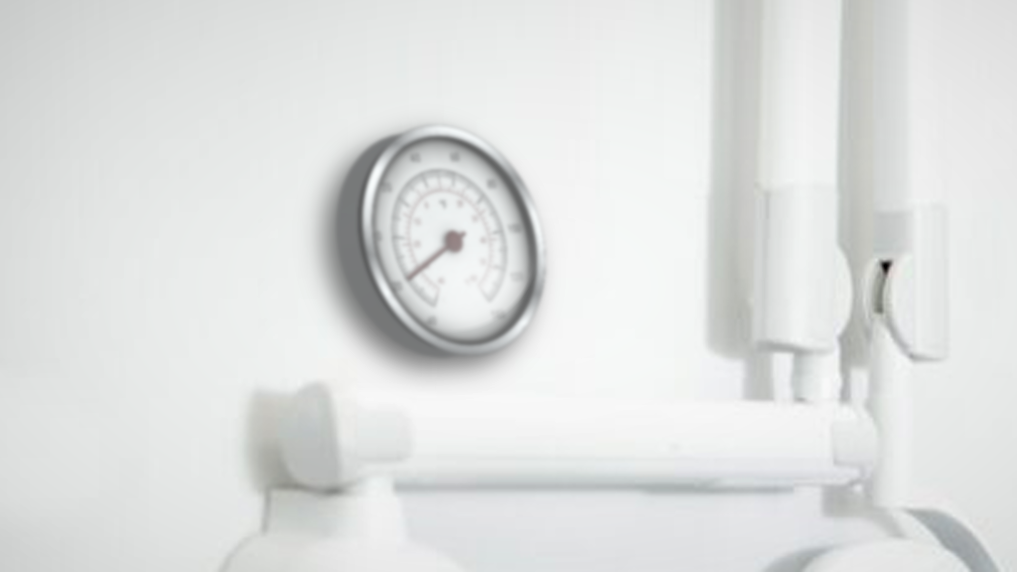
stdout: -20 °F
